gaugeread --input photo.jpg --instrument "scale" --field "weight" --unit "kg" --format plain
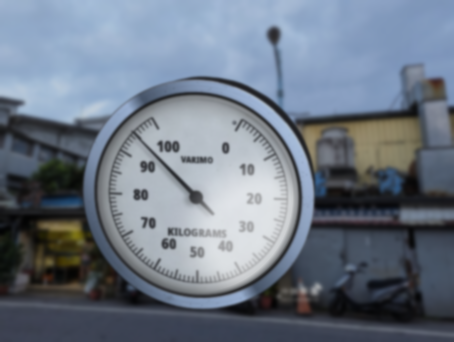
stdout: 95 kg
